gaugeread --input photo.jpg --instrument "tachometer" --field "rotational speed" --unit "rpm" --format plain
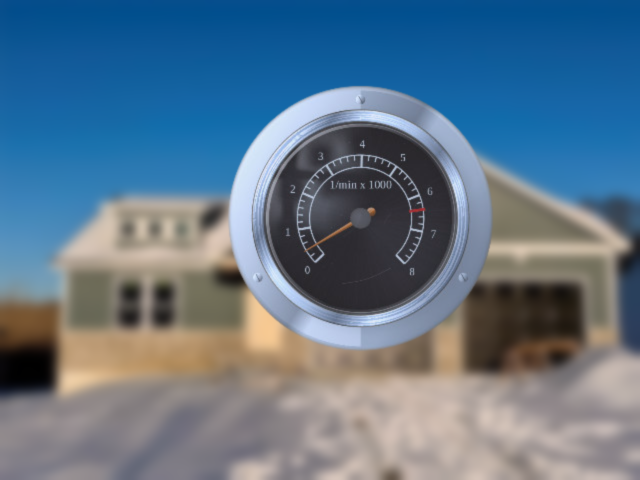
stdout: 400 rpm
